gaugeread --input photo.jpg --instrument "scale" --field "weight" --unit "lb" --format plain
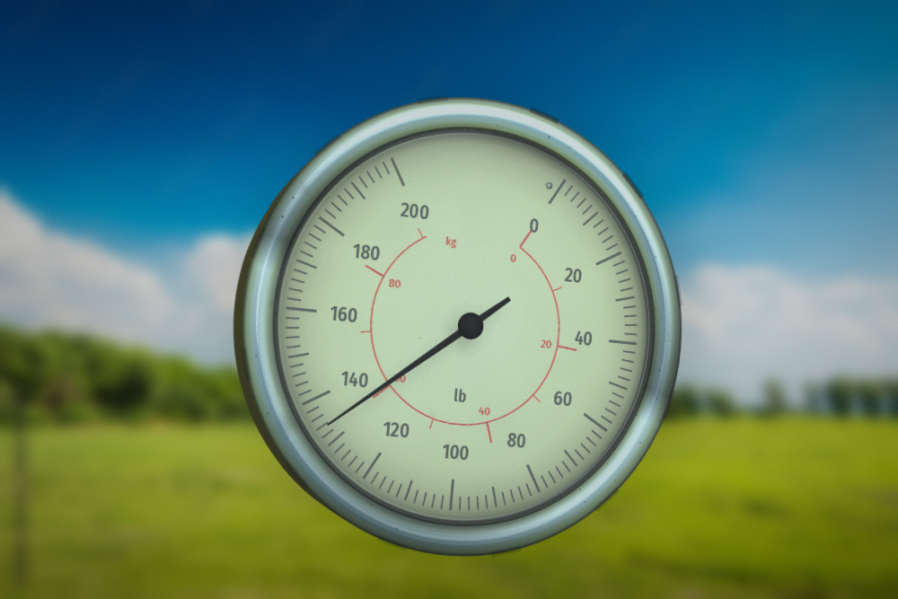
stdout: 134 lb
